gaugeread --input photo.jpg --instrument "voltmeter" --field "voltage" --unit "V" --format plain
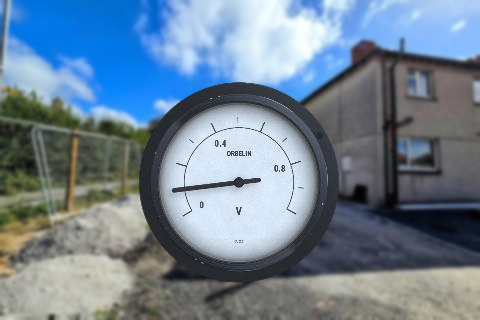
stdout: 0.1 V
